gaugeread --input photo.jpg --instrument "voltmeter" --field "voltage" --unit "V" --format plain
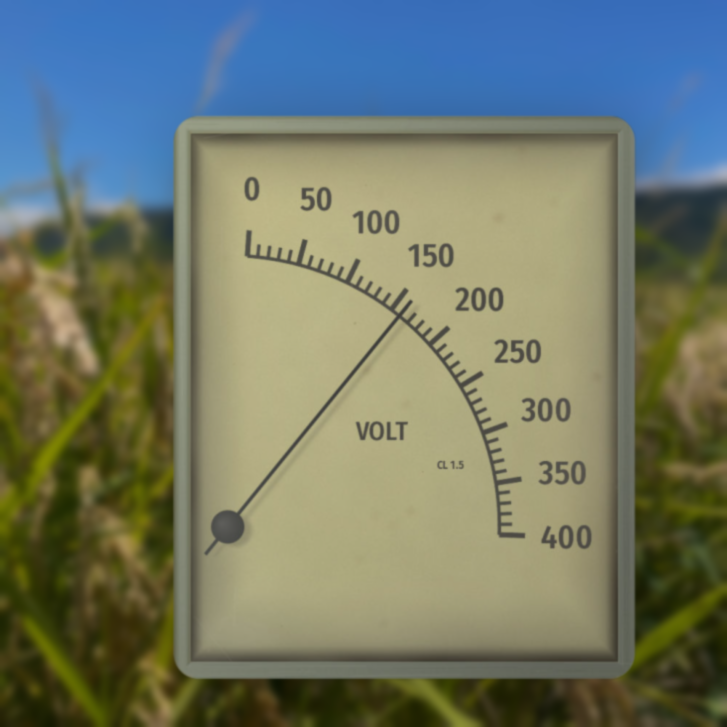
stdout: 160 V
